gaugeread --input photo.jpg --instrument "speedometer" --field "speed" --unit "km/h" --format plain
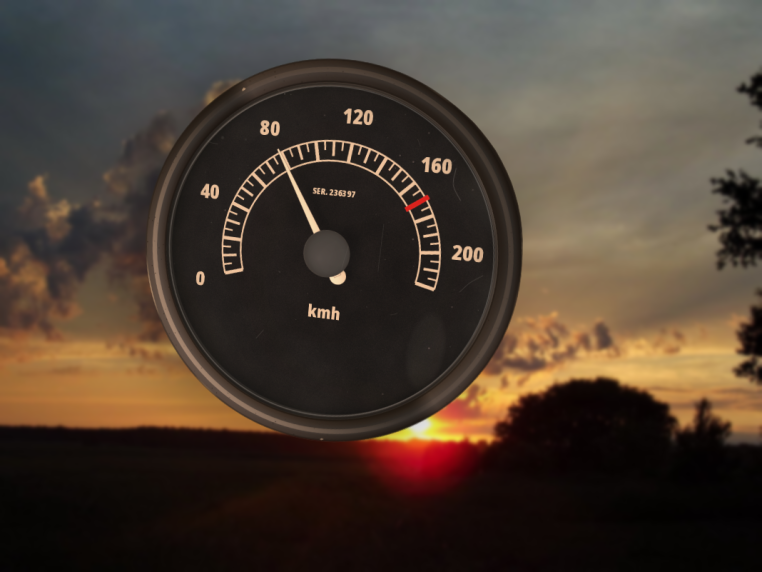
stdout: 80 km/h
